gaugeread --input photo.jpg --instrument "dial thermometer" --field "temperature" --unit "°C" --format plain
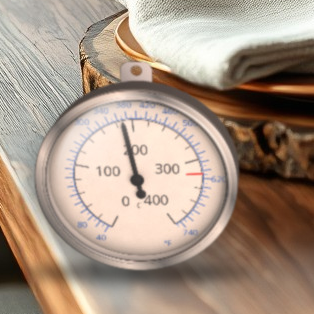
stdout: 190 °C
